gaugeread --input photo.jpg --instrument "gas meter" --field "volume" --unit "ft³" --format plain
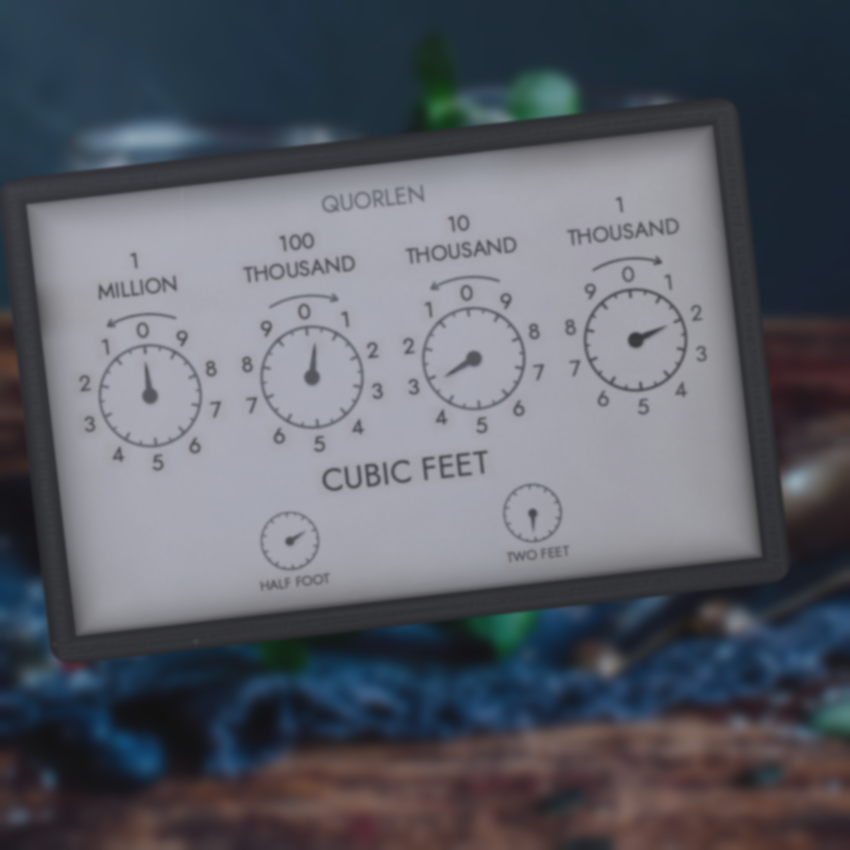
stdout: 3200 ft³
